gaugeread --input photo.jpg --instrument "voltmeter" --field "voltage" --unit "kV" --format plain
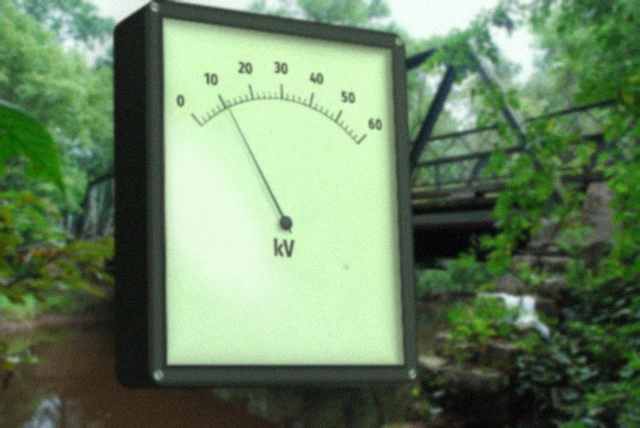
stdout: 10 kV
